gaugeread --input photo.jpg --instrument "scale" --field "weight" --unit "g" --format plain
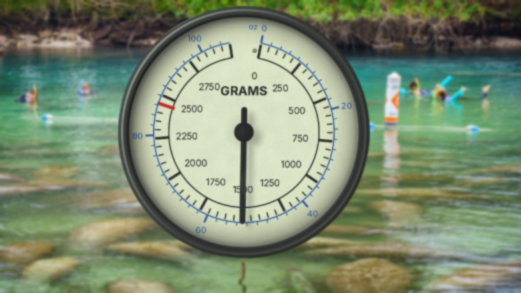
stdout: 1500 g
